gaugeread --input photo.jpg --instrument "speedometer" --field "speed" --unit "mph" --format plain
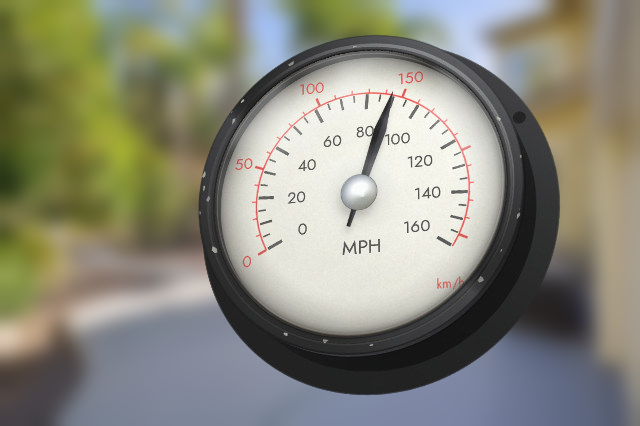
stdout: 90 mph
